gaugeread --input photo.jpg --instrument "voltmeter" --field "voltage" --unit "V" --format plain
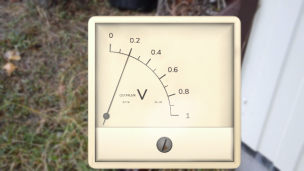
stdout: 0.2 V
